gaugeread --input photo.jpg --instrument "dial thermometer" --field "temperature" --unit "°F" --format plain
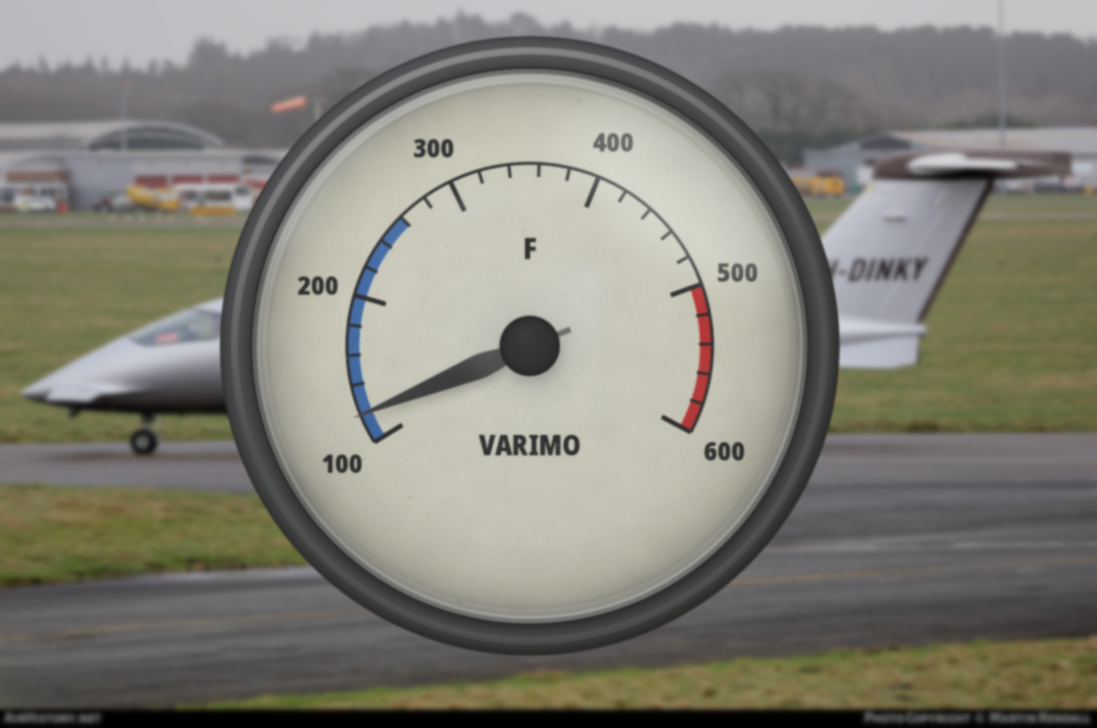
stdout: 120 °F
